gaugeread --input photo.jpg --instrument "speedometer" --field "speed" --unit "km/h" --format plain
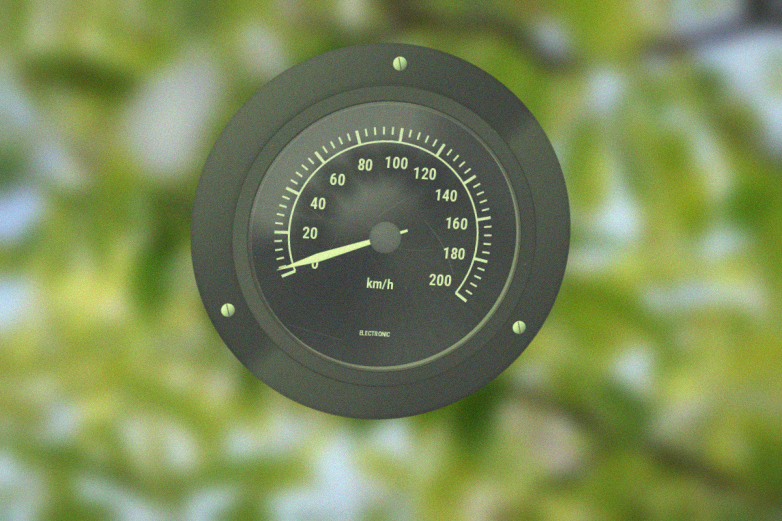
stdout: 4 km/h
